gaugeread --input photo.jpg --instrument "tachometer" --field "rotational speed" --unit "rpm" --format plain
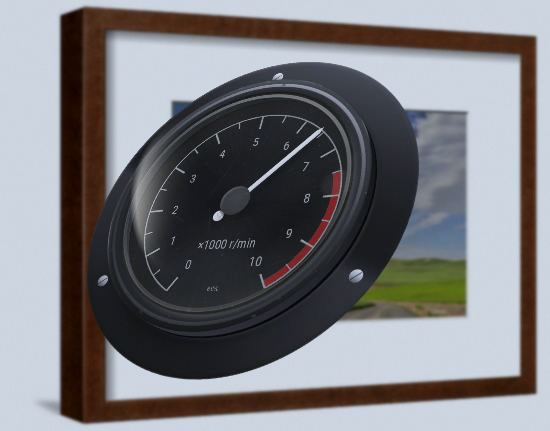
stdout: 6500 rpm
